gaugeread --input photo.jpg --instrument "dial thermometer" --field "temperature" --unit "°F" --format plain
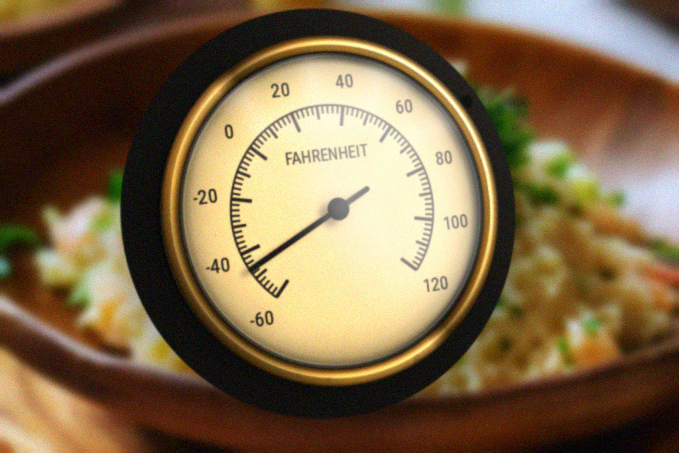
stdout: -46 °F
